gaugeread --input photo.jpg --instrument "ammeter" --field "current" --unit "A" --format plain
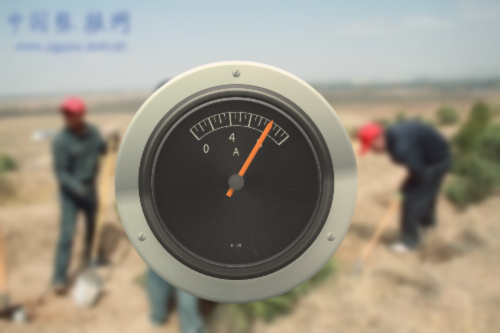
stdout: 8 A
